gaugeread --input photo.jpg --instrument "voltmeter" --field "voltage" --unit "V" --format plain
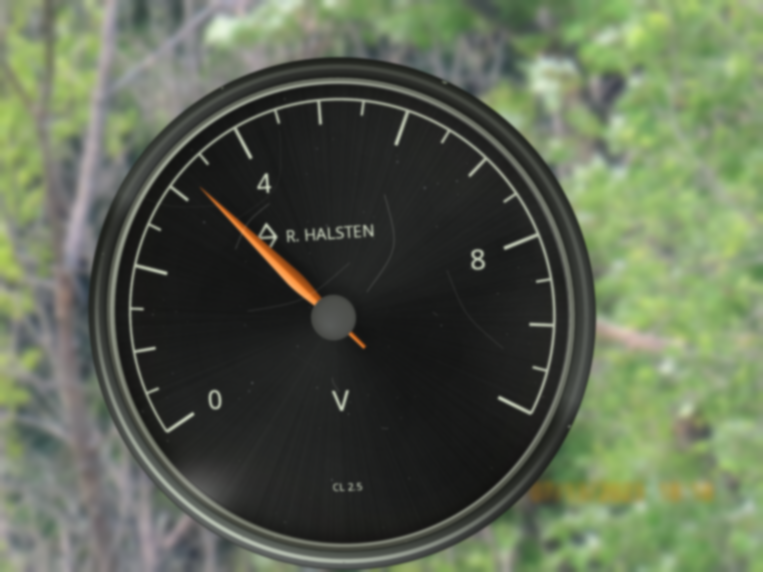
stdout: 3.25 V
